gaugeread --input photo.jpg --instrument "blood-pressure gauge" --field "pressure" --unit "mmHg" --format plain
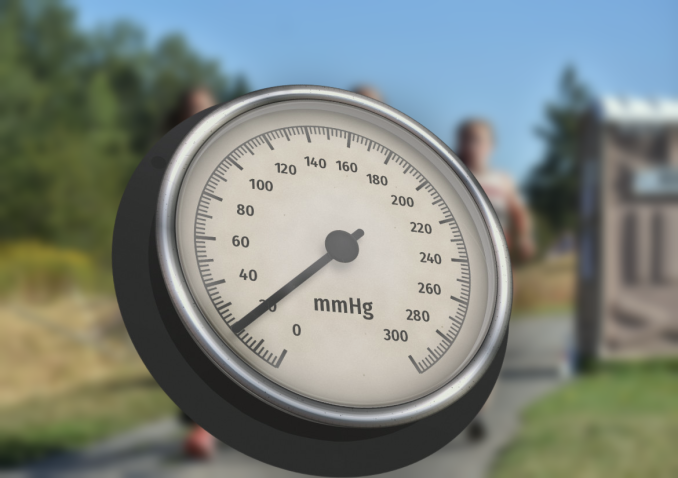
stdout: 20 mmHg
